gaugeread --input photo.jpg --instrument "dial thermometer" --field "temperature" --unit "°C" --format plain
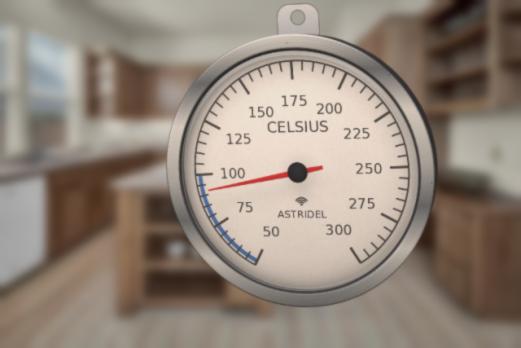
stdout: 92.5 °C
